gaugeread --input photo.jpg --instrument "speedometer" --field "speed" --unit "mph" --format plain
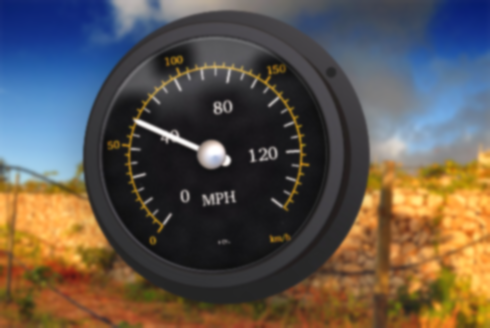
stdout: 40 mph
